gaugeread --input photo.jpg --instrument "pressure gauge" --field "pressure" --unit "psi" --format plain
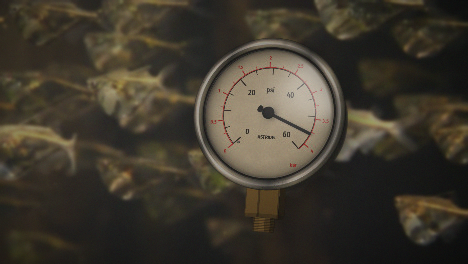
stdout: 55 psi
